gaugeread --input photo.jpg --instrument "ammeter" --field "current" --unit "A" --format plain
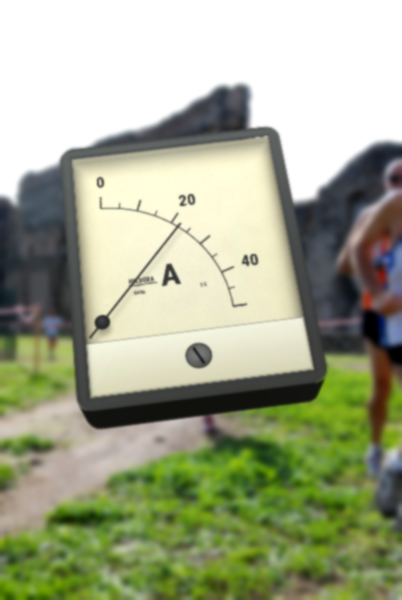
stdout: 22.5 A
